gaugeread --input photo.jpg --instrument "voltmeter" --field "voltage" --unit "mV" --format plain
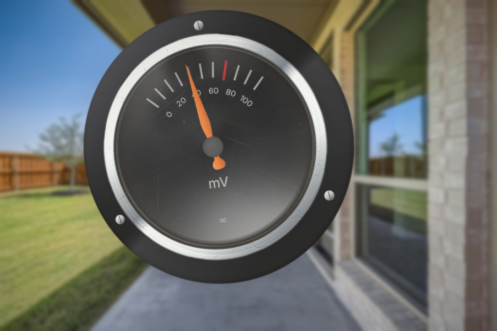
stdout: 40 mV
